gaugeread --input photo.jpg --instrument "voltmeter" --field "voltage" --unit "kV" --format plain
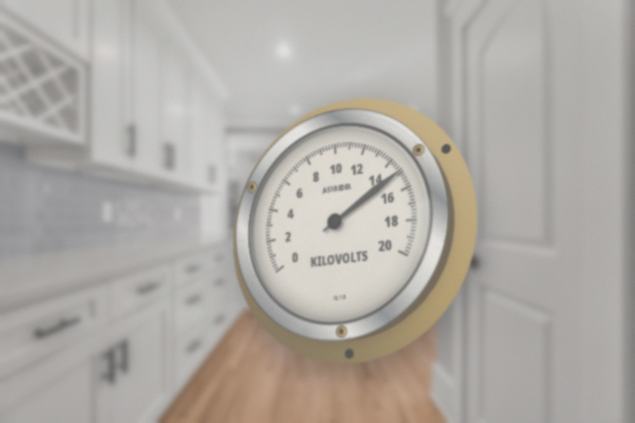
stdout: 15 kV
